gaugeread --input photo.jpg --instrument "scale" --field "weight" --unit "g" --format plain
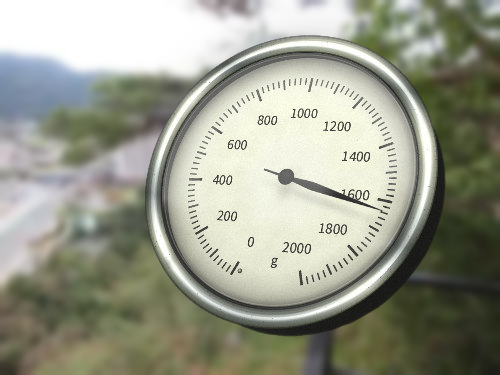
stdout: 1640 g
